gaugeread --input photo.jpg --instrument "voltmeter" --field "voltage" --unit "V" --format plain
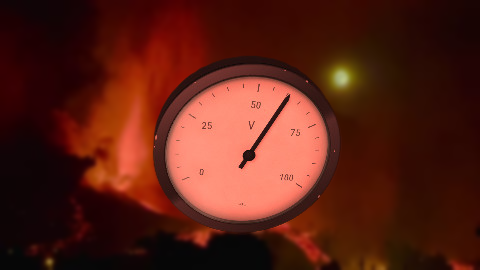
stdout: 60 V
